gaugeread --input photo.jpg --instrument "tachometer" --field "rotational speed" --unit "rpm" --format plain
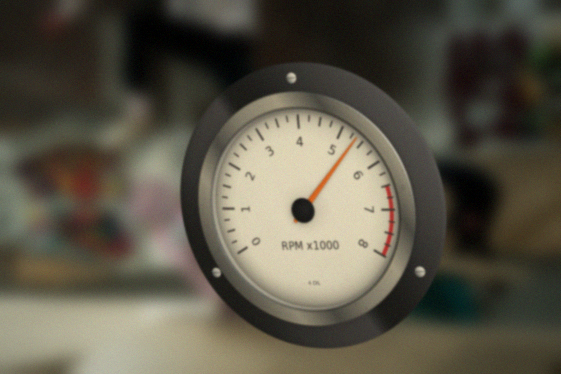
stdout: 5375 rpm
